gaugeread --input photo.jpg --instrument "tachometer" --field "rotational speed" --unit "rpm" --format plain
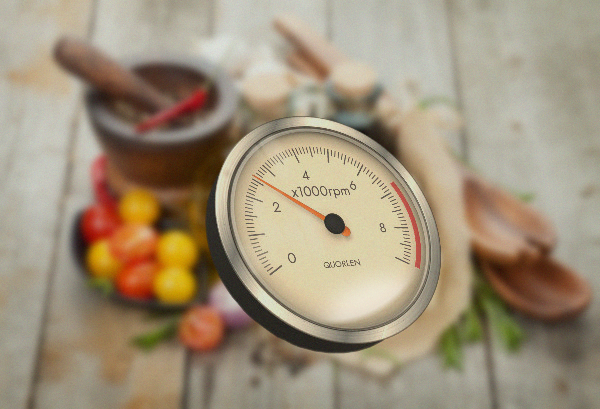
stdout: 2500 rpm
